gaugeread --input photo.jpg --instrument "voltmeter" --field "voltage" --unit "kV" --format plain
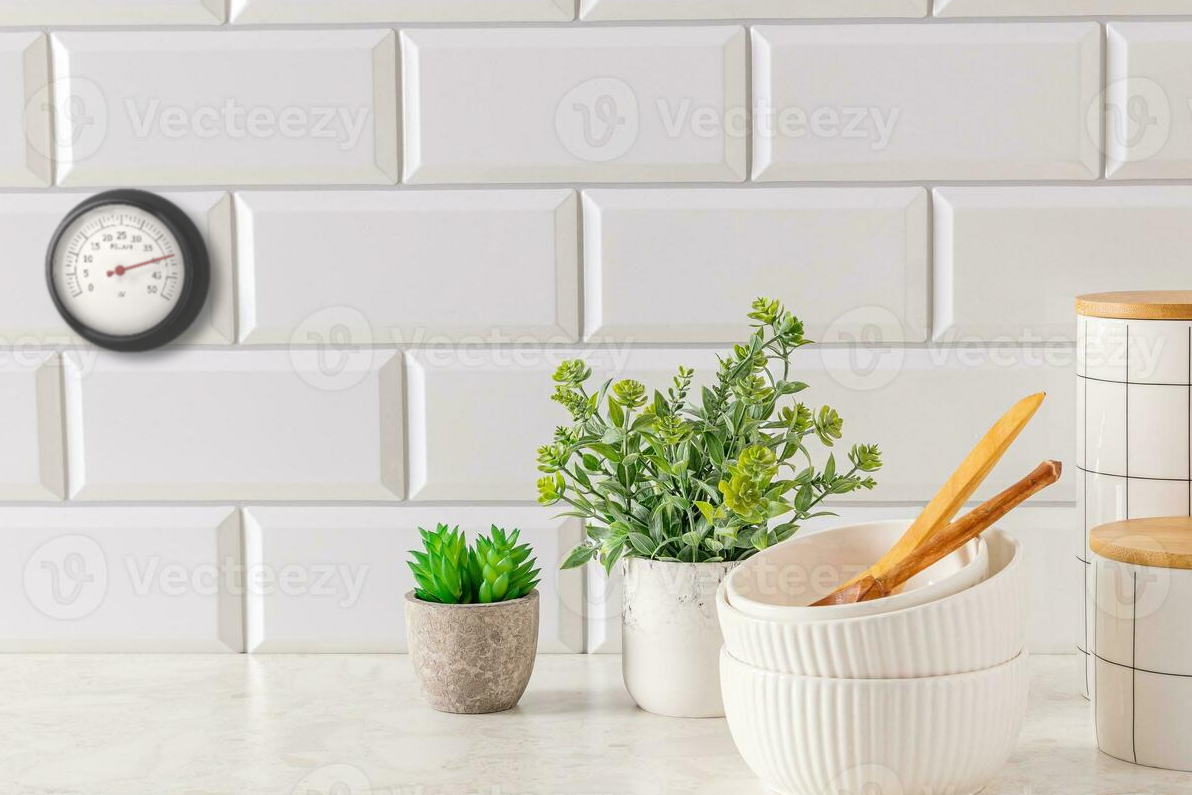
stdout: 40 kV
